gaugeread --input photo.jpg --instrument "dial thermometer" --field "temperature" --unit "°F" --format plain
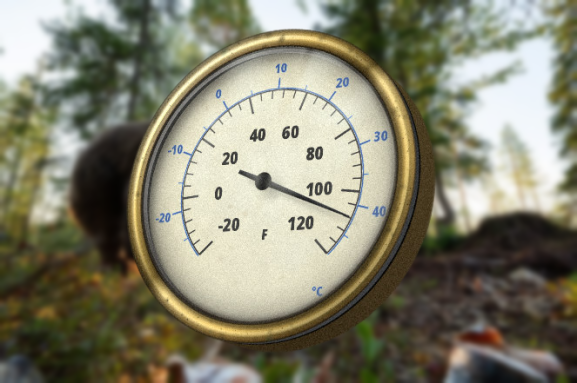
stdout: 108 °F
